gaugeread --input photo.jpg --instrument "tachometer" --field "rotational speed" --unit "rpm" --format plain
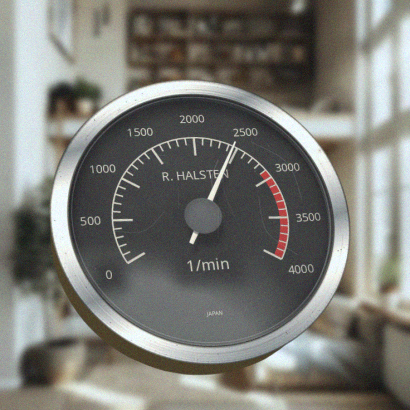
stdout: 2450 rpm
